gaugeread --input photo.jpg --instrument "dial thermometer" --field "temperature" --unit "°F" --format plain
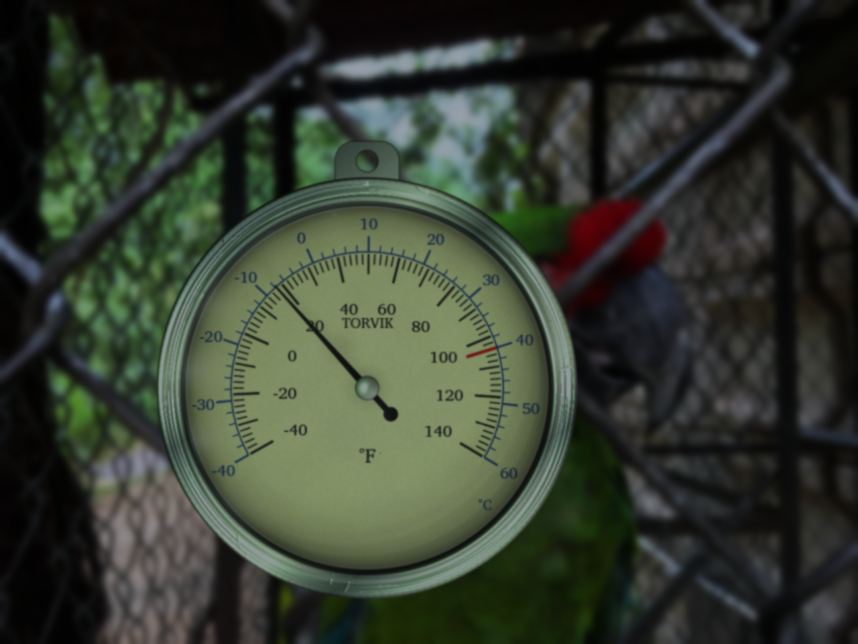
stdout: 18 °F
